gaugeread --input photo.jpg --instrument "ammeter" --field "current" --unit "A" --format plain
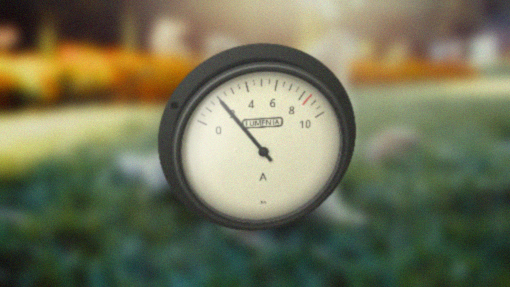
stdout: 2 A
